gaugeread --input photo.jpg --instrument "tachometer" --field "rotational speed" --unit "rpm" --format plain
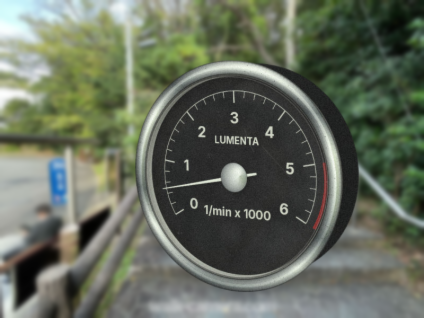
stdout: 500 rpm
